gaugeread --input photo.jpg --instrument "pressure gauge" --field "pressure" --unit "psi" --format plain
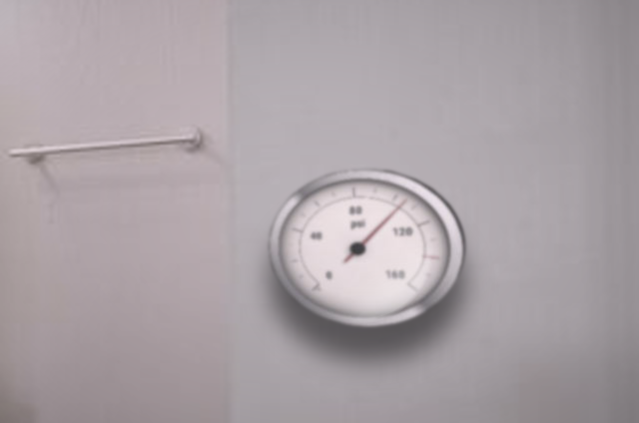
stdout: 105 psi
